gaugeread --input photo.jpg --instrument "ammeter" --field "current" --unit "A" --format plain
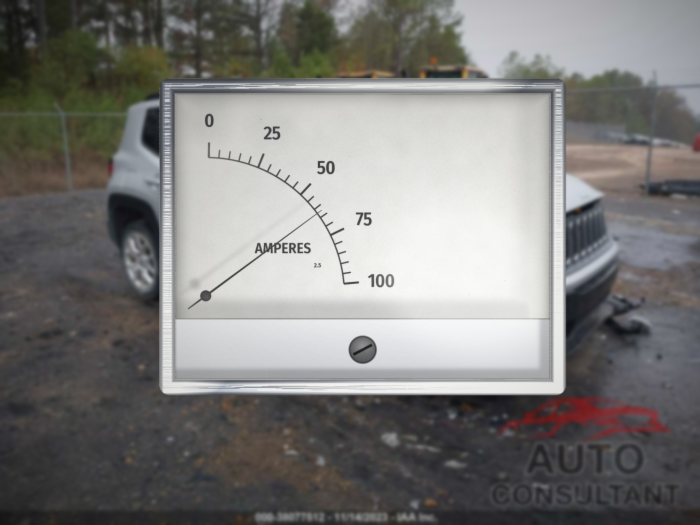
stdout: 62.5 A
